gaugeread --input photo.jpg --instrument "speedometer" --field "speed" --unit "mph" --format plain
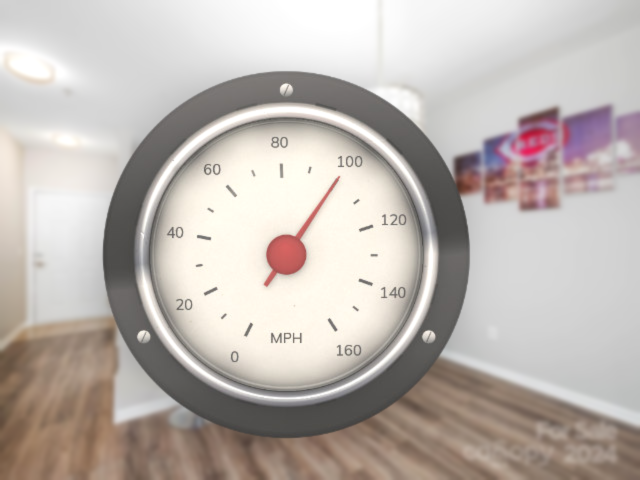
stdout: 100 mph
